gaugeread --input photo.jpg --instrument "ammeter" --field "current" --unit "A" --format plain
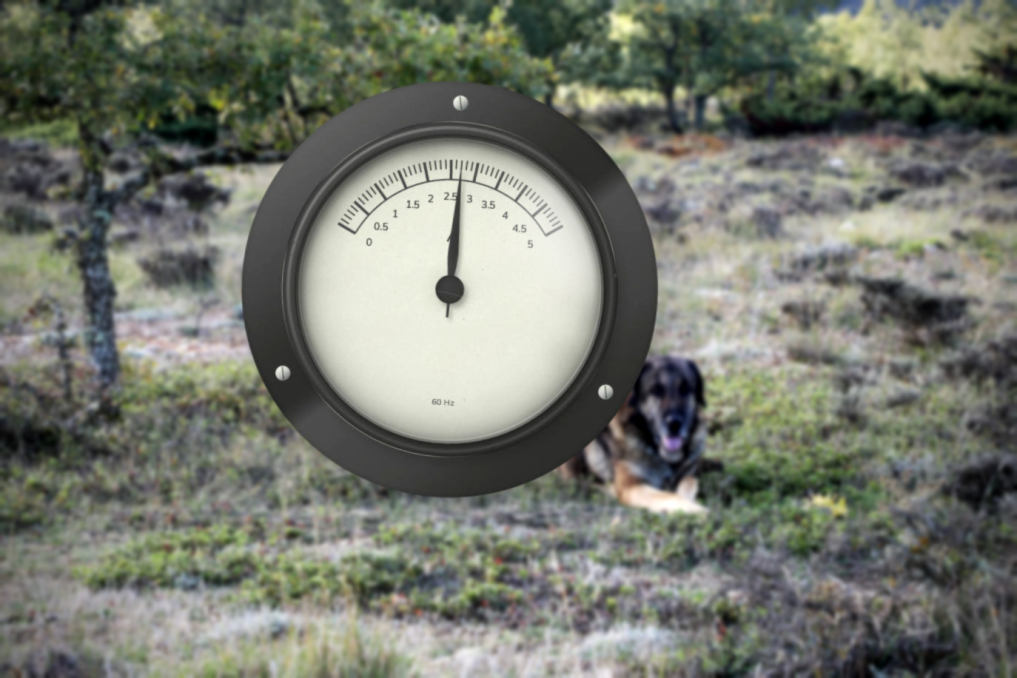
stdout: 2.7 A
